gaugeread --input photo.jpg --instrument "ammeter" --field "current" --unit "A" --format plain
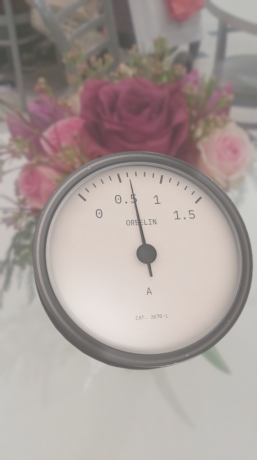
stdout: 0.6 A
